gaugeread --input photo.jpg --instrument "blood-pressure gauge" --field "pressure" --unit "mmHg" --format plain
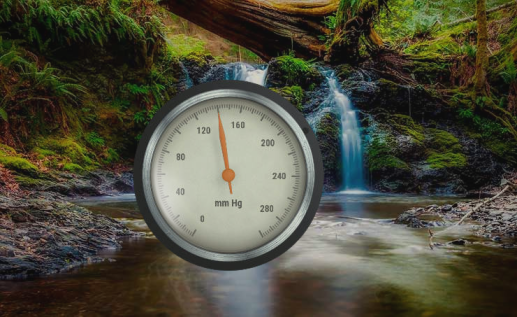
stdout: 140 mmHg
